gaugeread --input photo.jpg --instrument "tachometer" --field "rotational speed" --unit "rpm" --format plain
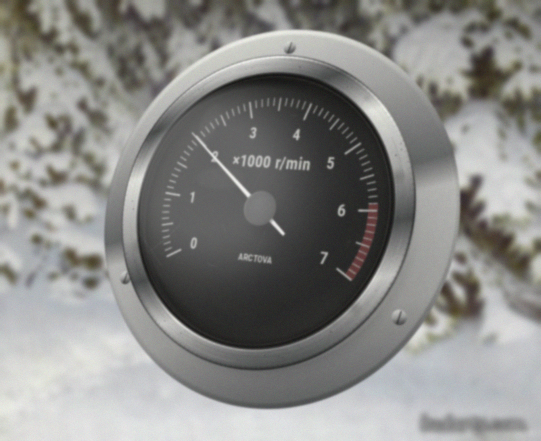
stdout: 2000 rpm
